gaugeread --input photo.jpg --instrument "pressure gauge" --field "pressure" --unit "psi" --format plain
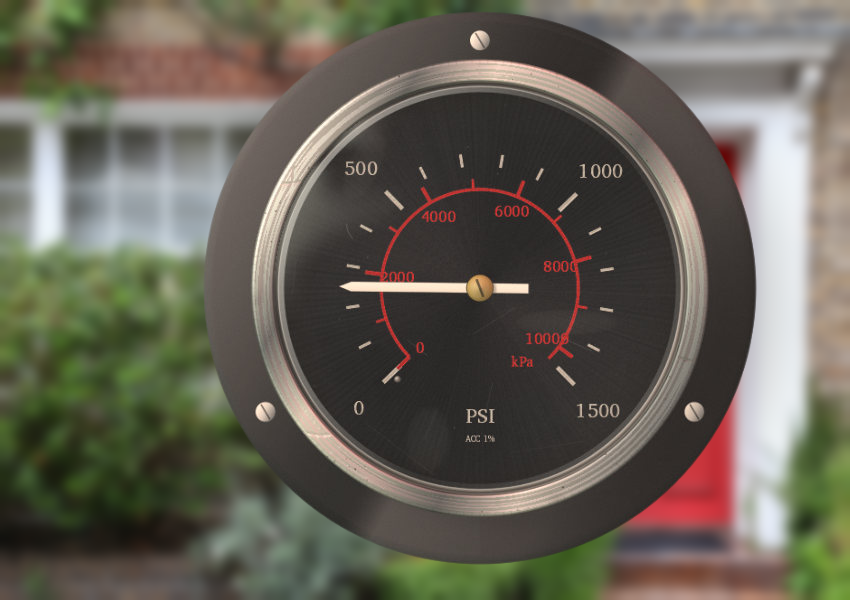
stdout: 250 psi
